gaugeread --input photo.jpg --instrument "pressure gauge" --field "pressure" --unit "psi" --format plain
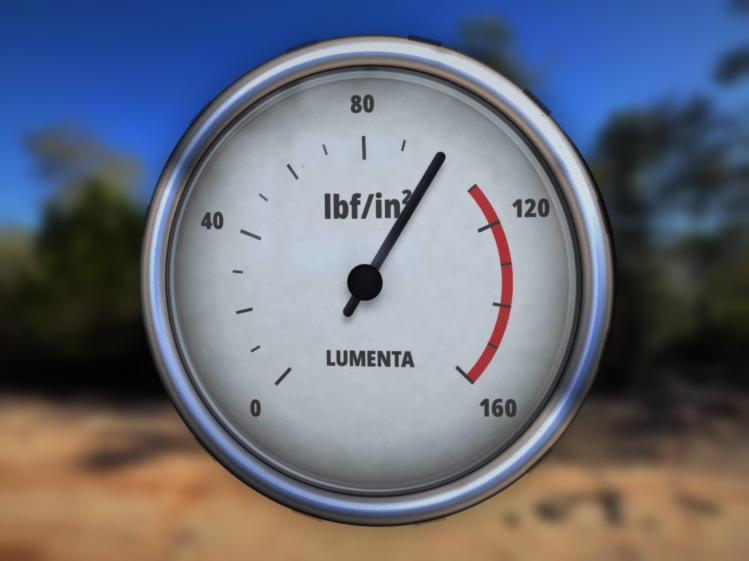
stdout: 100 psi
